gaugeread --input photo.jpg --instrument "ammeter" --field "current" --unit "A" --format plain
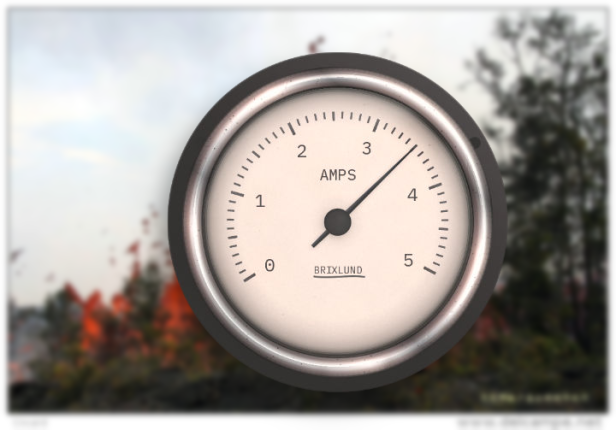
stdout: 3.5 A
